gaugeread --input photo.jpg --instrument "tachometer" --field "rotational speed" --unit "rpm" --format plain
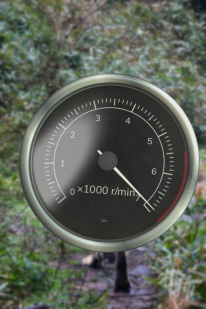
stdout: 6900 rpm
